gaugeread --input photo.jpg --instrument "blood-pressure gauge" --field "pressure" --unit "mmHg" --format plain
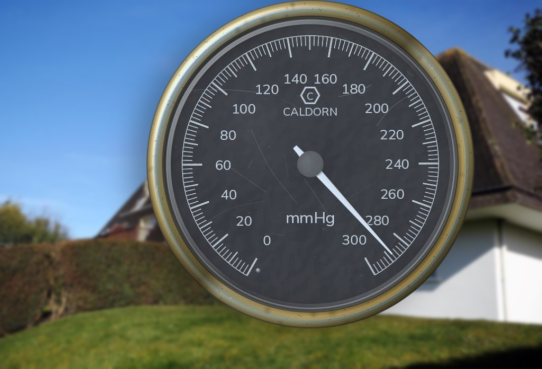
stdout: 288 mmHg
